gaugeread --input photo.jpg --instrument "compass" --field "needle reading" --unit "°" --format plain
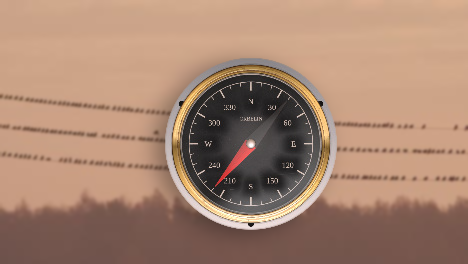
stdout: 220 °
